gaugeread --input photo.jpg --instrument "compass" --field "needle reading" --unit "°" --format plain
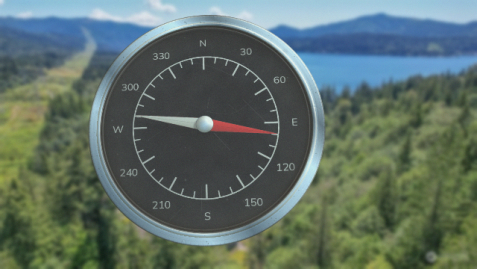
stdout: 100 °
